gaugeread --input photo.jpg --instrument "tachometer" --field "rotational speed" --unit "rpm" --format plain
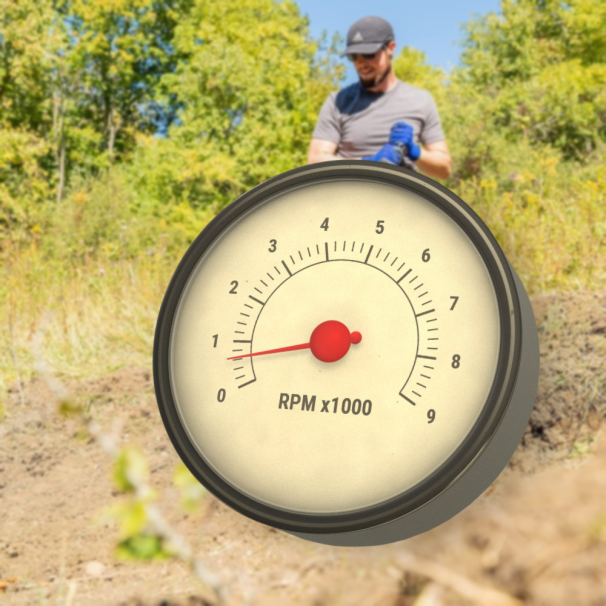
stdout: 600 rpm
